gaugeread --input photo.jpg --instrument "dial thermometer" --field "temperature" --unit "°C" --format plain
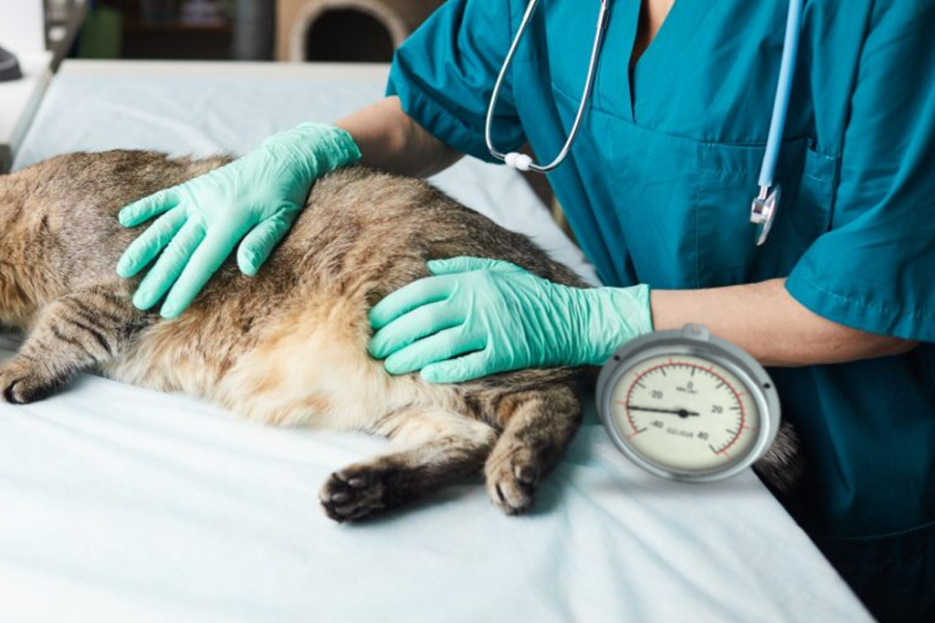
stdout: -30 °C
